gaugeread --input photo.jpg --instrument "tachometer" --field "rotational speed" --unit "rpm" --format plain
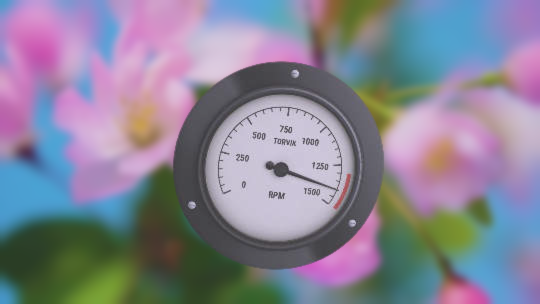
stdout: 1400 rpm
